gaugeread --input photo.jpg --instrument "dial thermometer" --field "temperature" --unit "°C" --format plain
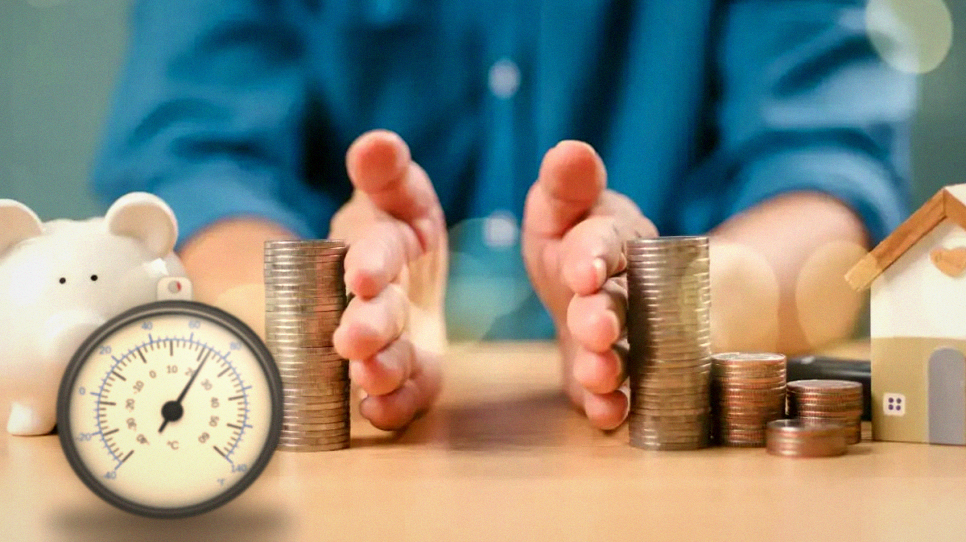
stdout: 22 °C
